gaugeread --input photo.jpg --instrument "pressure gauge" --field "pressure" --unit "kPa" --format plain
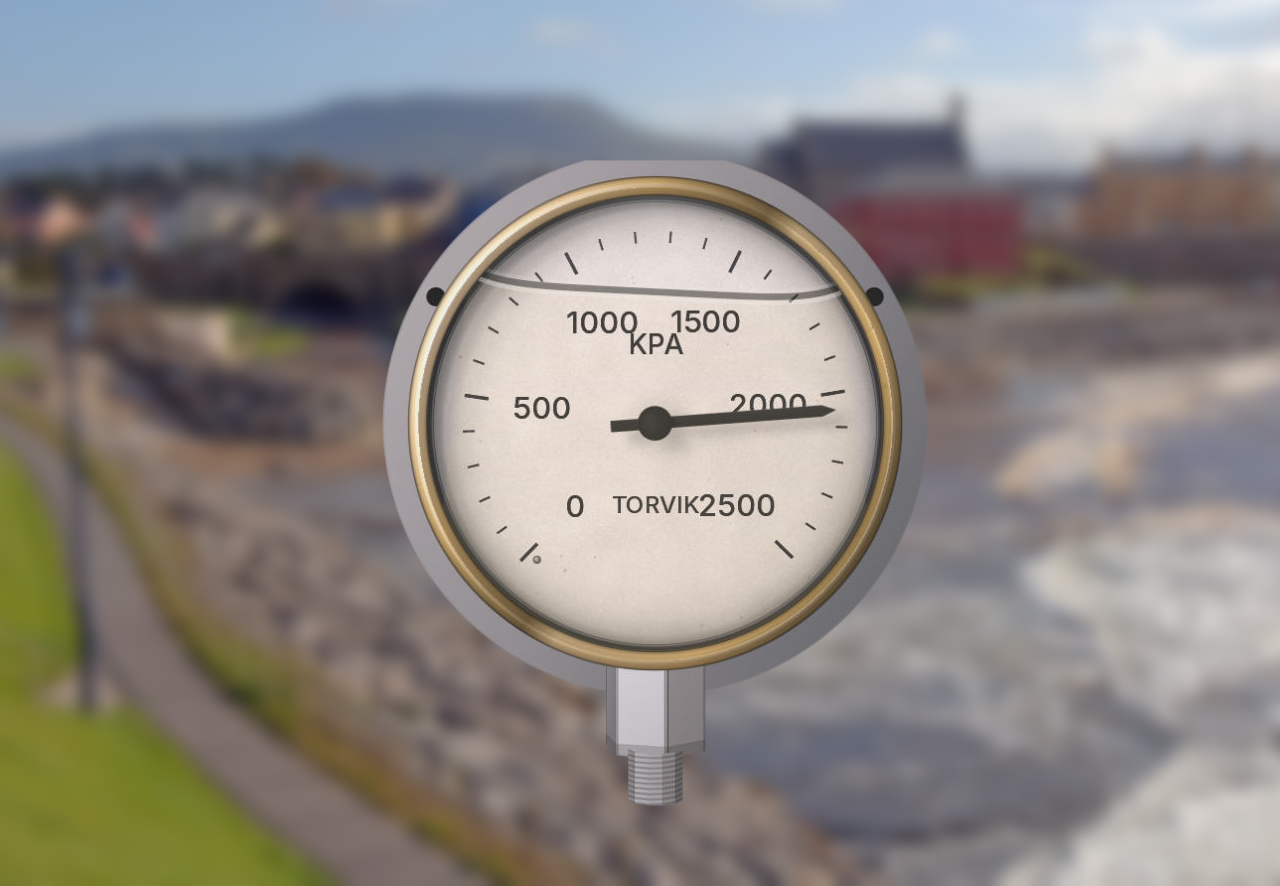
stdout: 2050 kPa
